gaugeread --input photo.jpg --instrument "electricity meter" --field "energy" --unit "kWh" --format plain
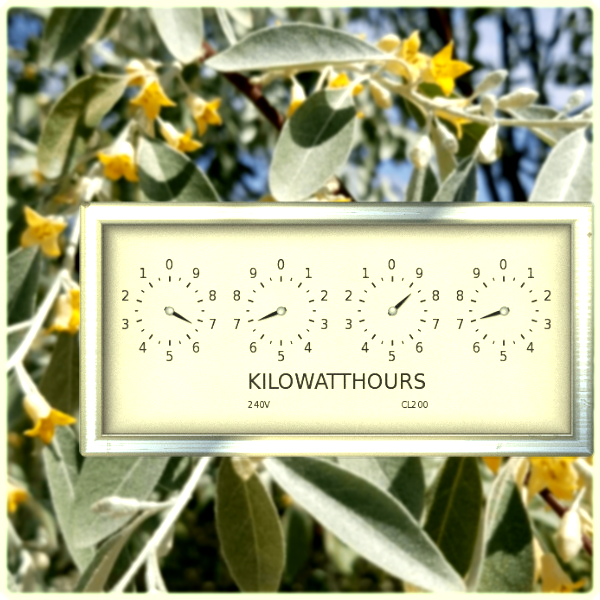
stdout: 6687 kWh
